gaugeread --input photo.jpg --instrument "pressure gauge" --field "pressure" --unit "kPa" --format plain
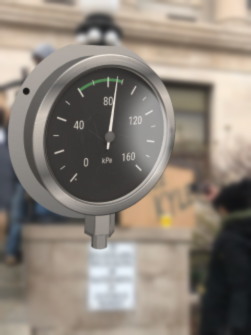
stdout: 85 kPa
